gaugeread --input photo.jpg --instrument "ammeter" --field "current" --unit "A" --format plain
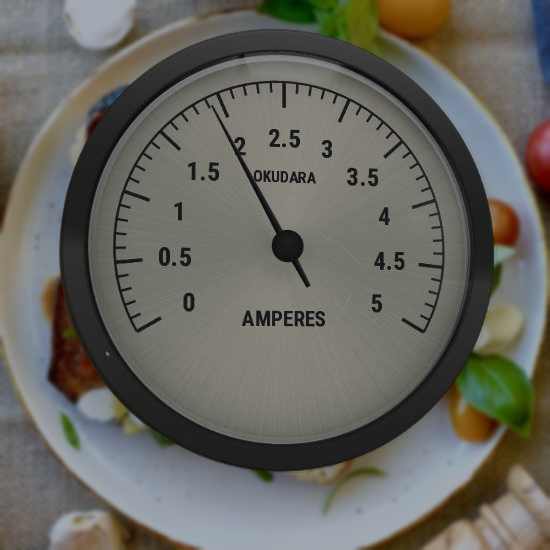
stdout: 1.9 A
